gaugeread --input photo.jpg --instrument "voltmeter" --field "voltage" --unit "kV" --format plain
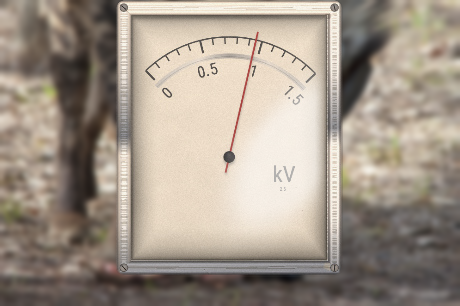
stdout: 0.95 kV
